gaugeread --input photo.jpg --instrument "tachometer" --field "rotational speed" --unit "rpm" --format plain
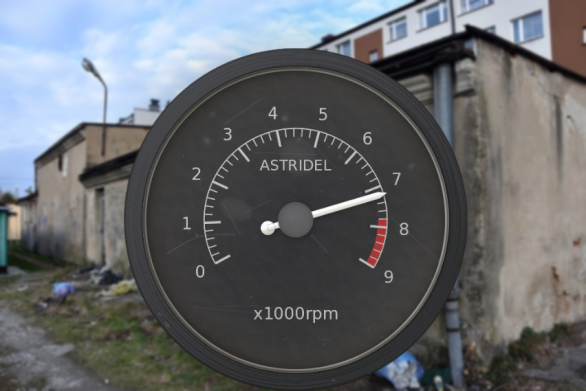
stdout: 7200 rpm
